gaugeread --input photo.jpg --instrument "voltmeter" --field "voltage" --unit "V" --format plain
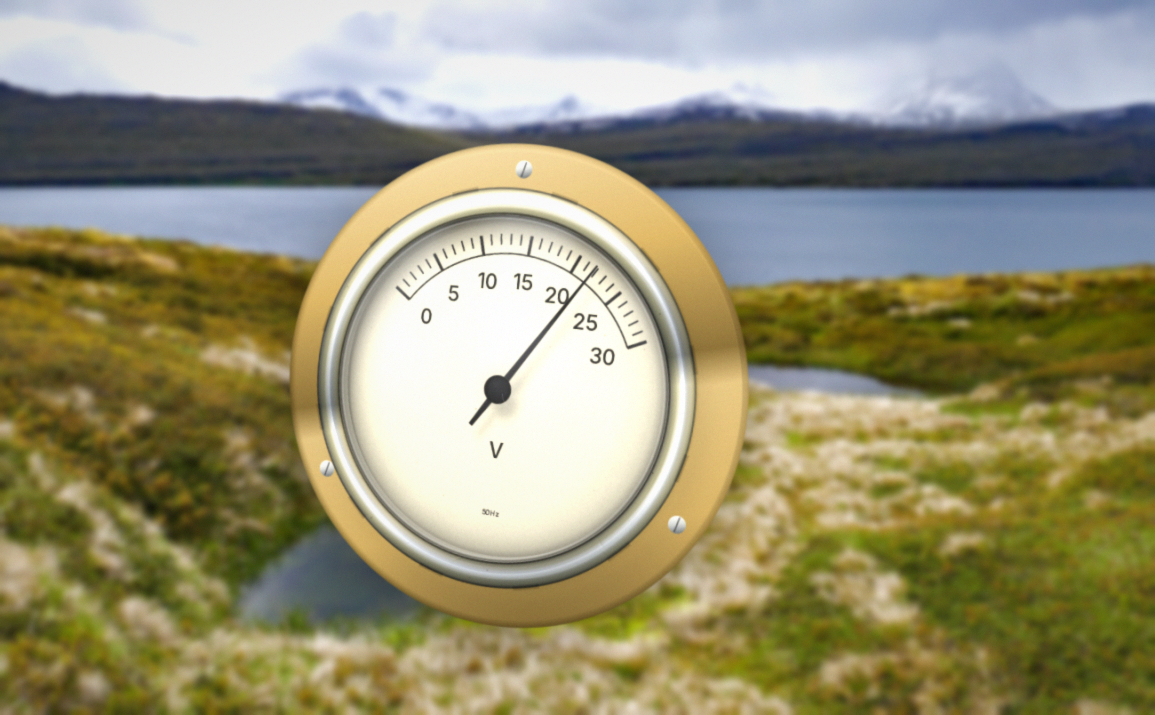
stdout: 22 V
